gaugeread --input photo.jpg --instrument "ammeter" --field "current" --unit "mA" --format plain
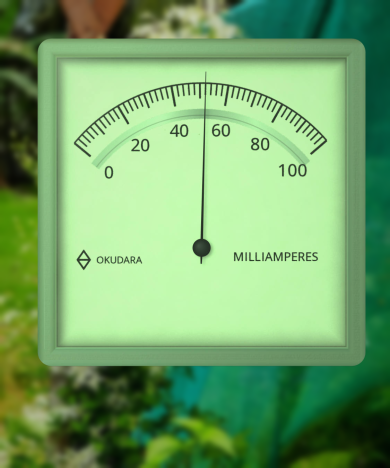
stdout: 52 mA
